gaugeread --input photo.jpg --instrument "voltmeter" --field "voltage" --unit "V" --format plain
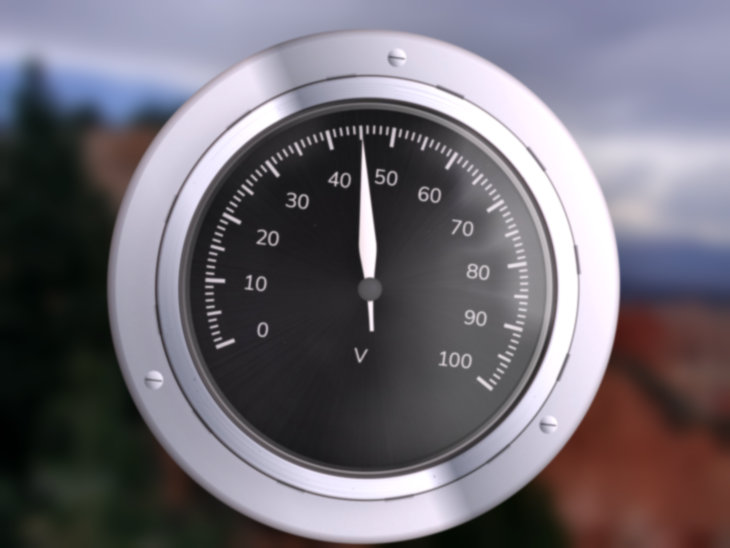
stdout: 45 V
